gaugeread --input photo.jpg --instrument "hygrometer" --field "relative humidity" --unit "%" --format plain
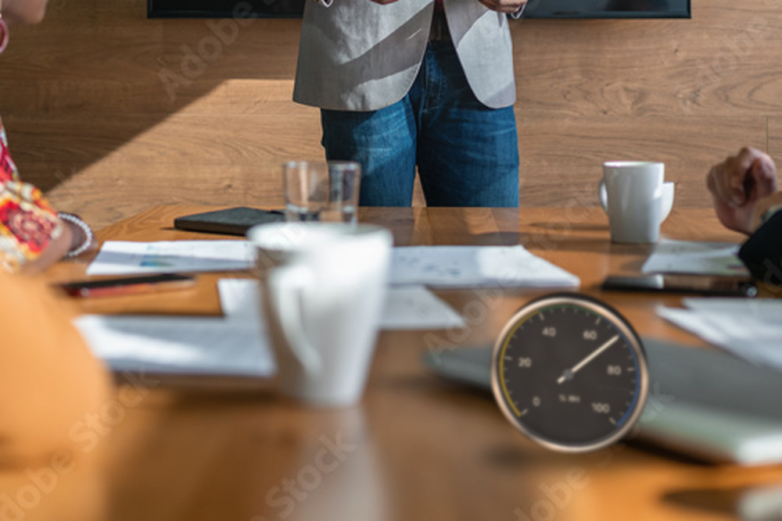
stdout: 68 %
